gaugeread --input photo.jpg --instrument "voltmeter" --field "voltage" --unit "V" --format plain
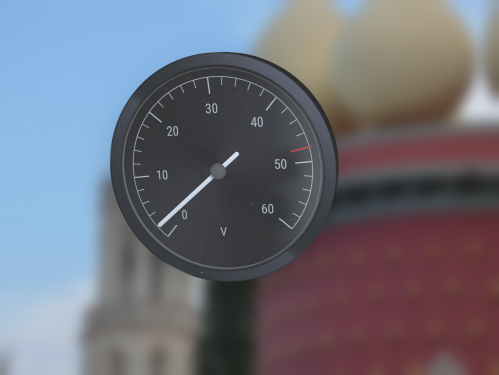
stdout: 2 V
